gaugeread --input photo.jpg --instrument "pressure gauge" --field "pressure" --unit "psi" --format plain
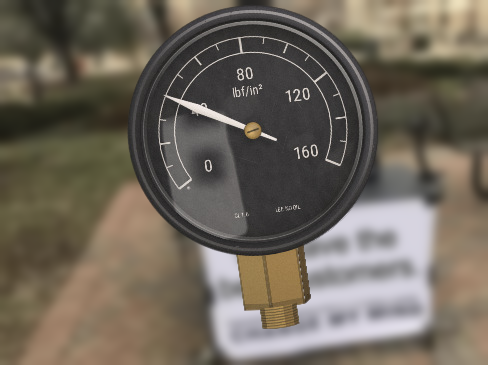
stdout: 40 psi
